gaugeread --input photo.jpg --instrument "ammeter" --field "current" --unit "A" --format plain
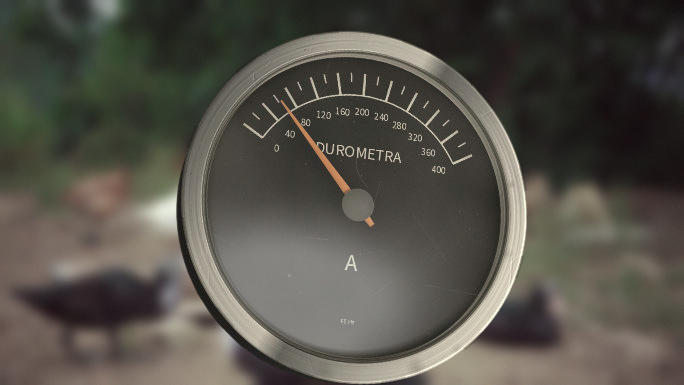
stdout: 60 A
